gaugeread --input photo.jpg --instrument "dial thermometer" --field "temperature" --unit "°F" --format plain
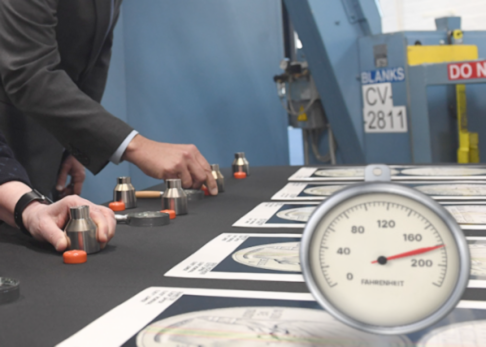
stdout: 180 °F
